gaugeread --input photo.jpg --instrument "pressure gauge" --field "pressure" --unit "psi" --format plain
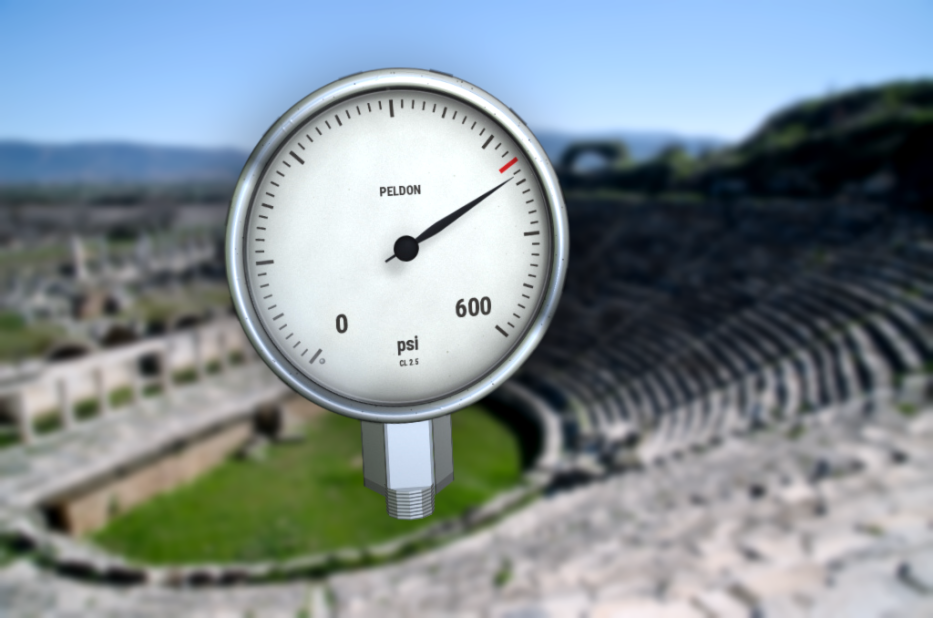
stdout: 440 psi
